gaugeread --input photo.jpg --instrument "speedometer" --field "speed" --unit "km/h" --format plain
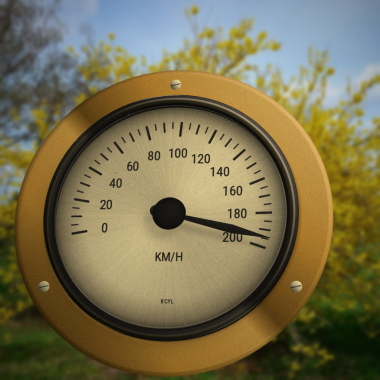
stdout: 195 km/h
